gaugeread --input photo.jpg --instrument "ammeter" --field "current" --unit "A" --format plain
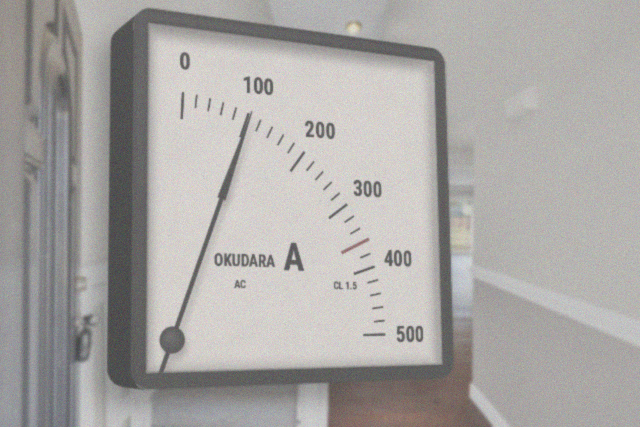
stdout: 100 A
